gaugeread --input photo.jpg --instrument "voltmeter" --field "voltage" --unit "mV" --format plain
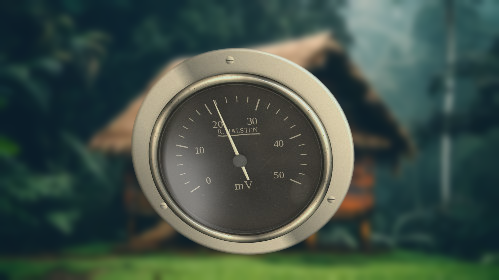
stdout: 22 mV
